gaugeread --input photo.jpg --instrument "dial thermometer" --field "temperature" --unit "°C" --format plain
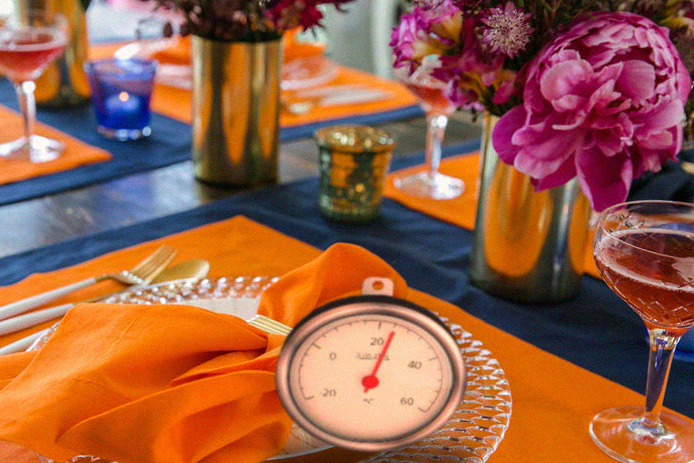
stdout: 24 °C
